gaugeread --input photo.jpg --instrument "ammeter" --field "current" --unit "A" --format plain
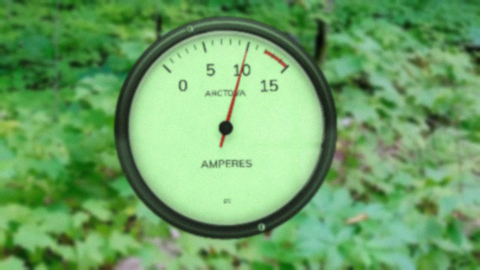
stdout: 10 A
